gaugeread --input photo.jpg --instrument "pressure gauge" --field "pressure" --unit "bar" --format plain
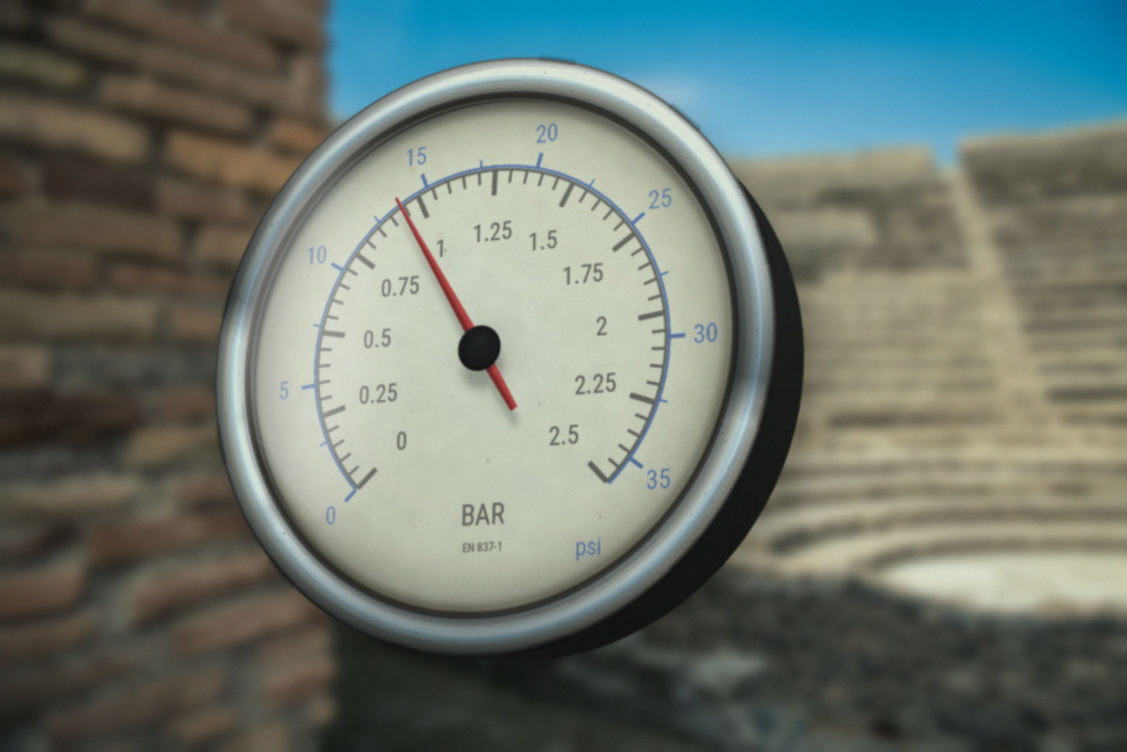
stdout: 0.95 bar
